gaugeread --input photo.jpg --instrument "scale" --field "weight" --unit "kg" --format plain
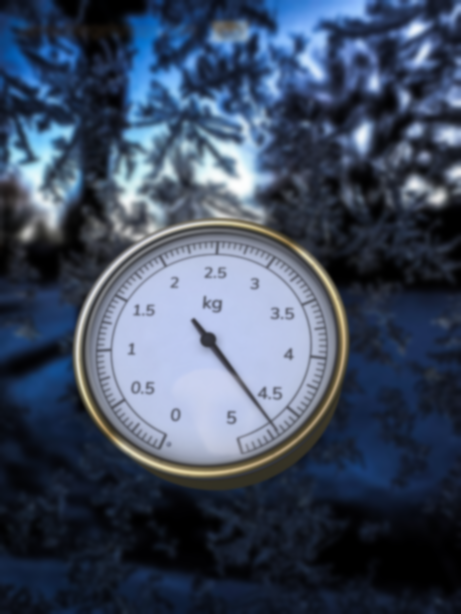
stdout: 4.7 kg
